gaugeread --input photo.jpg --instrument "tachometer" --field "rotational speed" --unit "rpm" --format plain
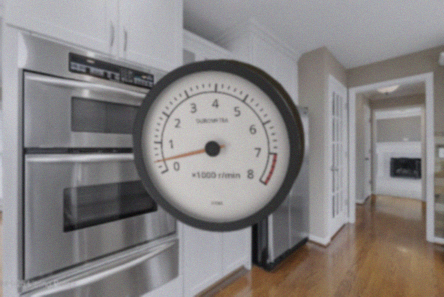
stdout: 400 rpm
